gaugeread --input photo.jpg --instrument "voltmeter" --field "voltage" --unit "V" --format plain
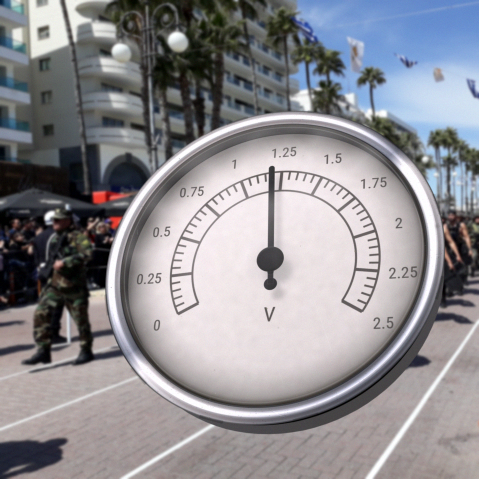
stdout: 1.2 V
